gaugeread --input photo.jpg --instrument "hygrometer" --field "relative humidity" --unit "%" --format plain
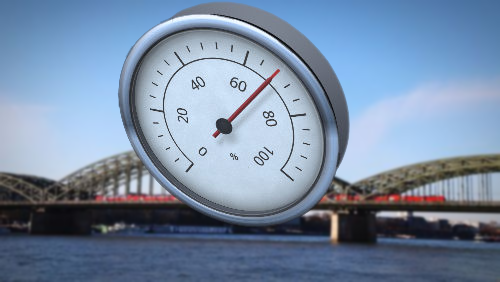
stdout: 68 %
